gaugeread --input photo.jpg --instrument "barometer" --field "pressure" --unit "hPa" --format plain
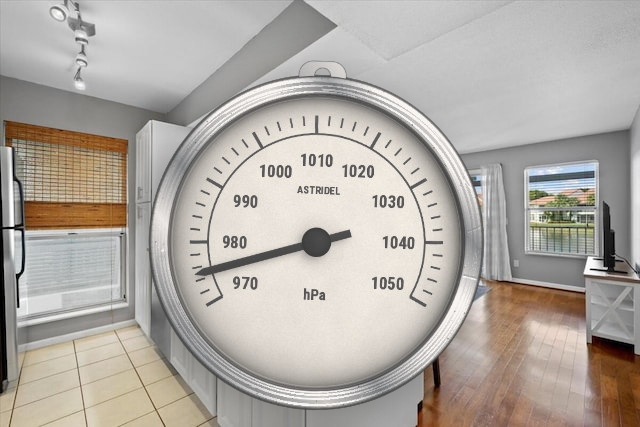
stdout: 975 hPa
